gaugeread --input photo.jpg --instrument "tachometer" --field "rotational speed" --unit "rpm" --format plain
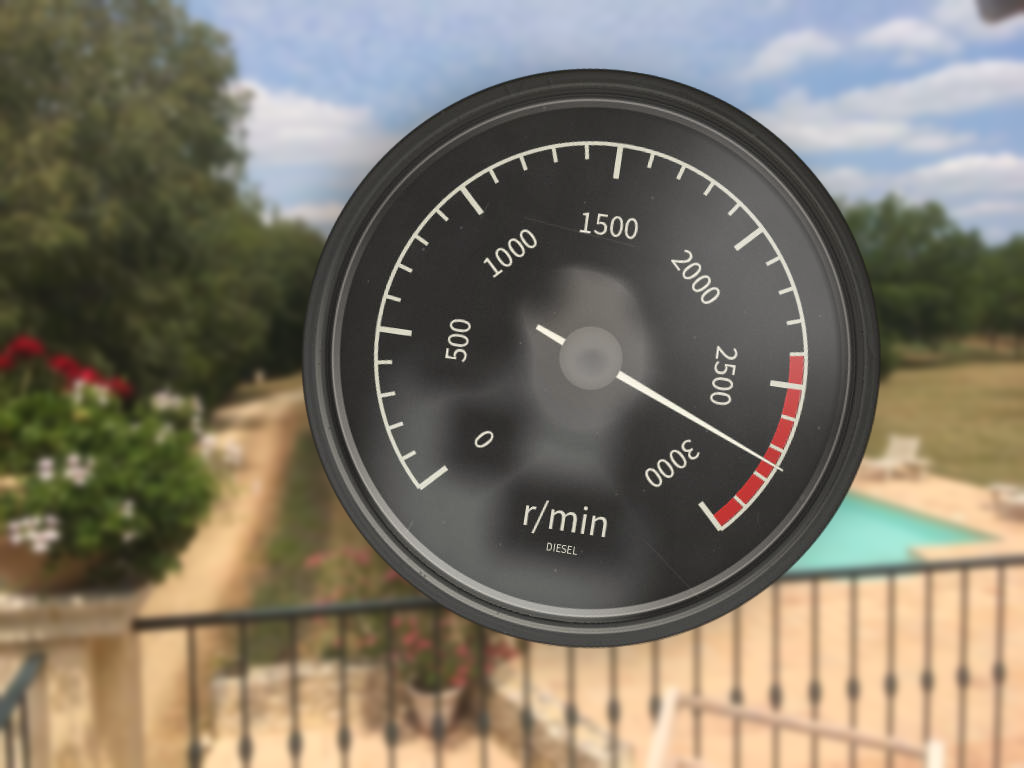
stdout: 2750 rpm
